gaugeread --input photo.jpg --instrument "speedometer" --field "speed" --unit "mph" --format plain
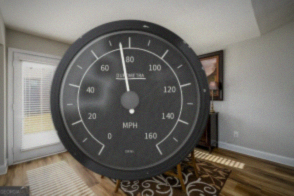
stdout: 75 mph
